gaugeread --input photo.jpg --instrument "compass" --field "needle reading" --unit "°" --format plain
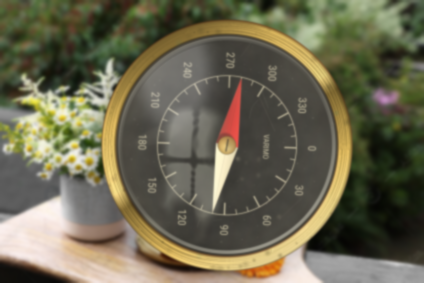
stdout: 280 °
